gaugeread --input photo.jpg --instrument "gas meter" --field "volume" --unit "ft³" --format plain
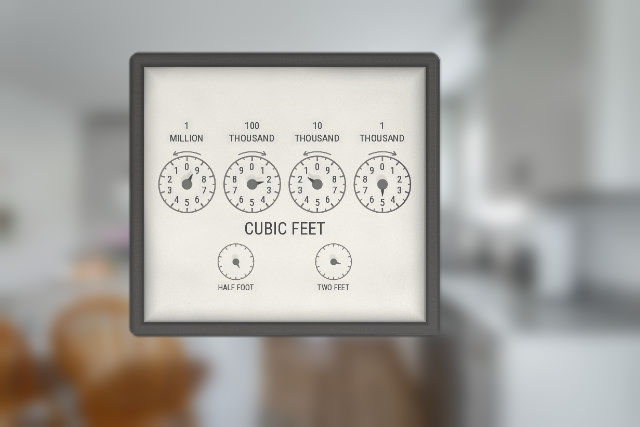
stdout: 921500 ft³
